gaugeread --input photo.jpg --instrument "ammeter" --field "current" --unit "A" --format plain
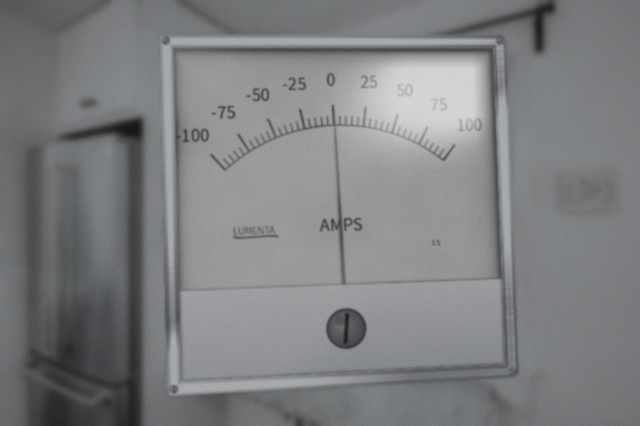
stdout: 0 A
